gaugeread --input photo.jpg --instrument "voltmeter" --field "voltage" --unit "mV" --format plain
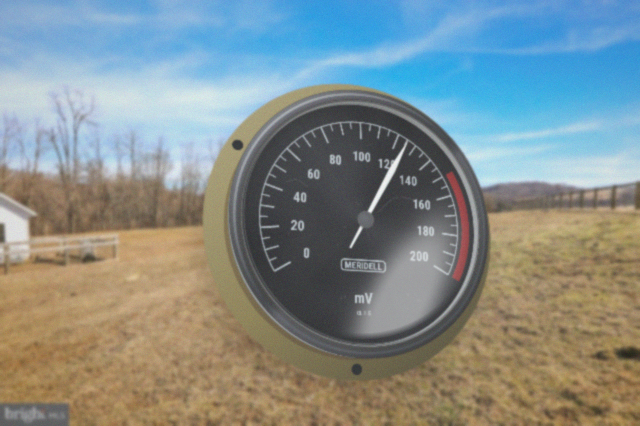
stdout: 125 mV
